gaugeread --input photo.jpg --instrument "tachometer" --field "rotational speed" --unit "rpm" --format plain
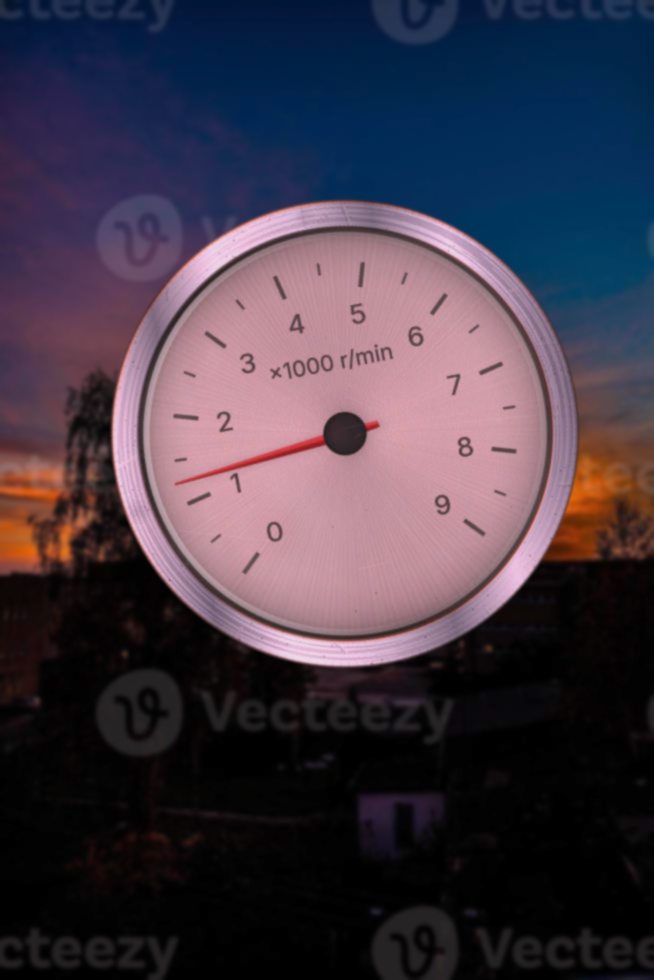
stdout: 1250 rpm
